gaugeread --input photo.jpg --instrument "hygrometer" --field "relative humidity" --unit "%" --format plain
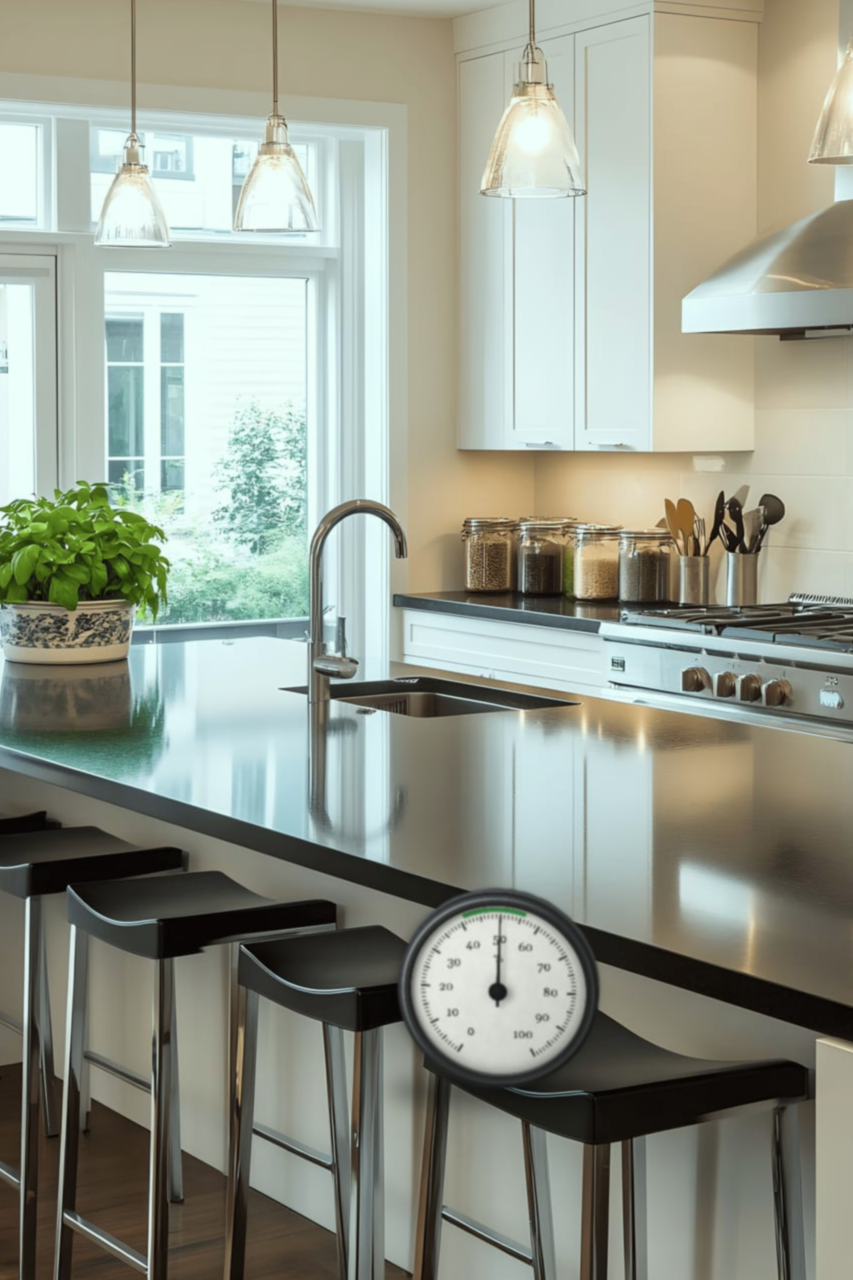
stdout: 50 %
